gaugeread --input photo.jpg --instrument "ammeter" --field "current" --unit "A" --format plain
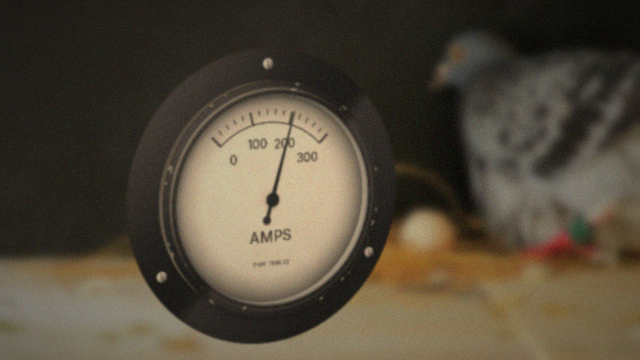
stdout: 200 A
